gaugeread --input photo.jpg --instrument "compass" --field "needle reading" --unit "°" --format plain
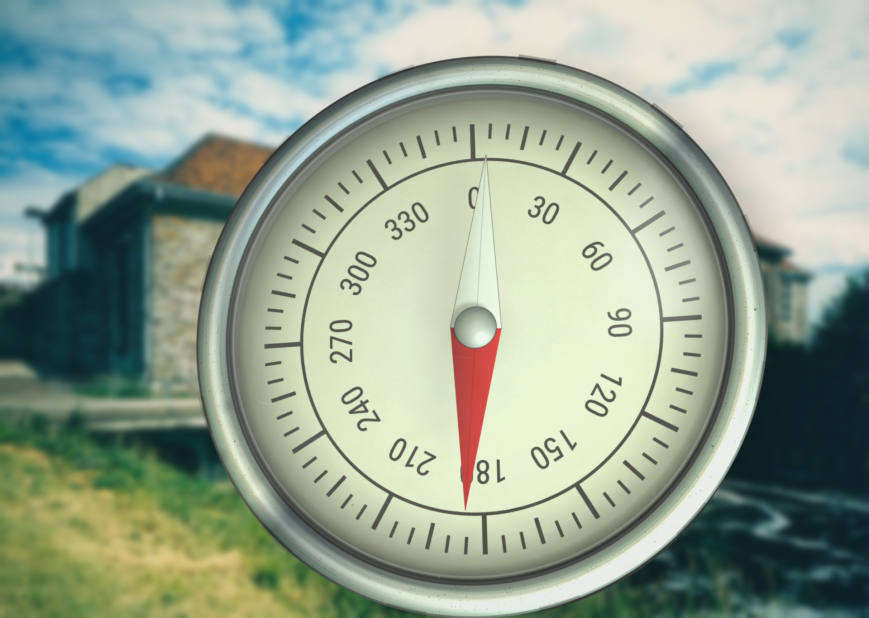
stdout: 185 °
